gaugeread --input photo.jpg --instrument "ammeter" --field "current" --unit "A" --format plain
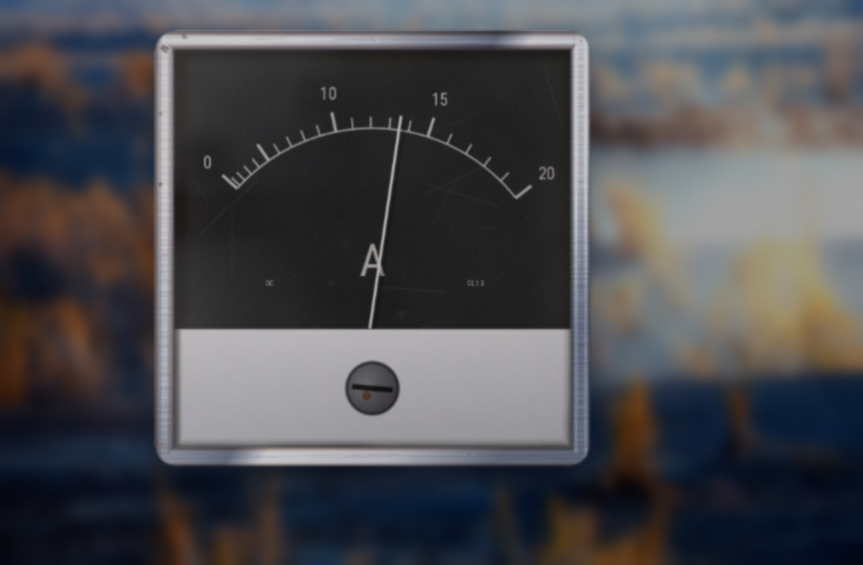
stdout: 13.5 A
